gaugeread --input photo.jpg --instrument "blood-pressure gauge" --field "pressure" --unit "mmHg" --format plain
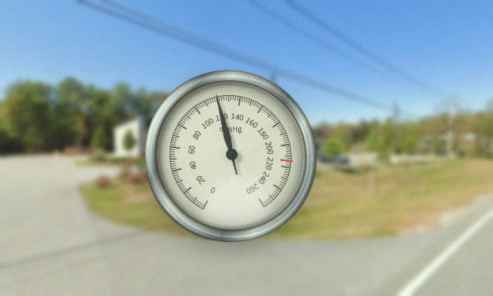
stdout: 120 mmHg
